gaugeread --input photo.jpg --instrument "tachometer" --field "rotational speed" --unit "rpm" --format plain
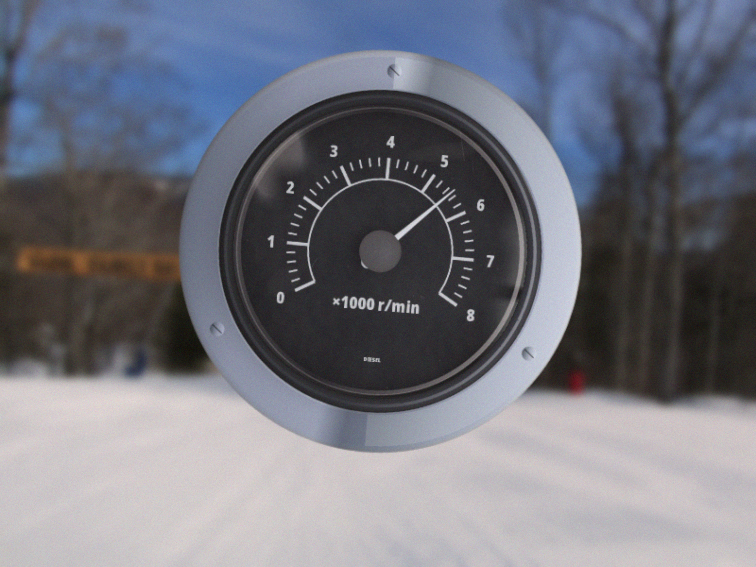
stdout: 5500 rpm
